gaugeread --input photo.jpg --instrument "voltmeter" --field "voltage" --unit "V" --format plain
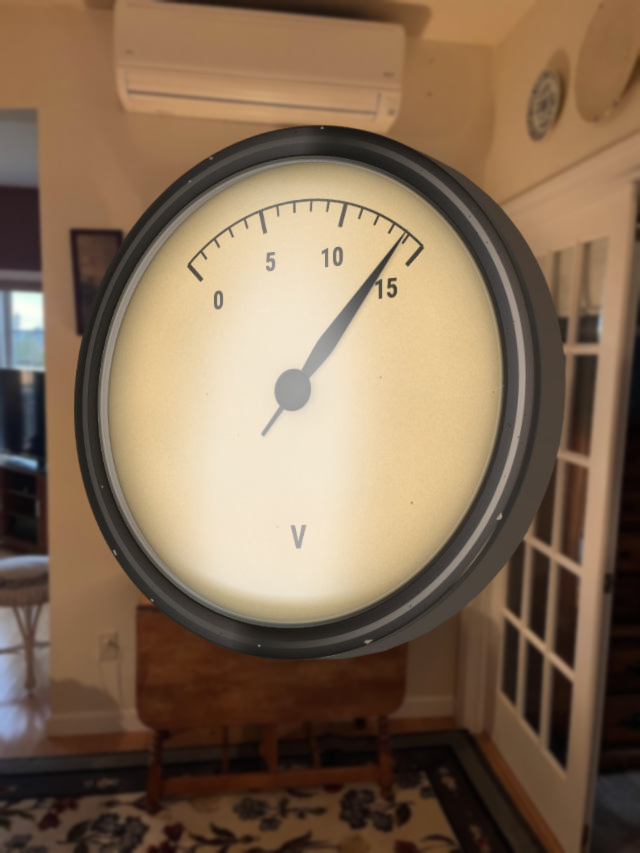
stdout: 14 V
